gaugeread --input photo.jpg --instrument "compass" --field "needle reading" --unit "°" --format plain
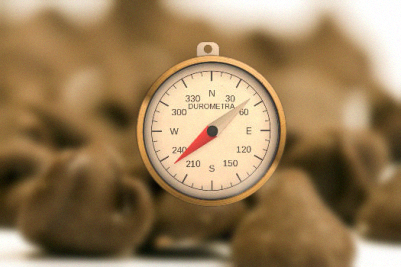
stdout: 230 °
